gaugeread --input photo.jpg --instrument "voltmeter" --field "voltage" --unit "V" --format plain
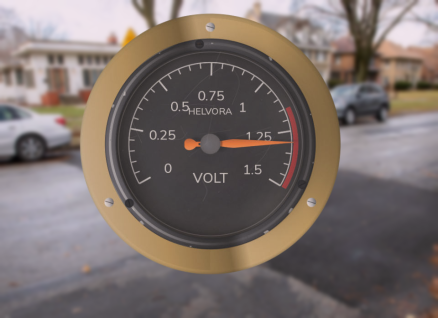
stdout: 1.3 V
